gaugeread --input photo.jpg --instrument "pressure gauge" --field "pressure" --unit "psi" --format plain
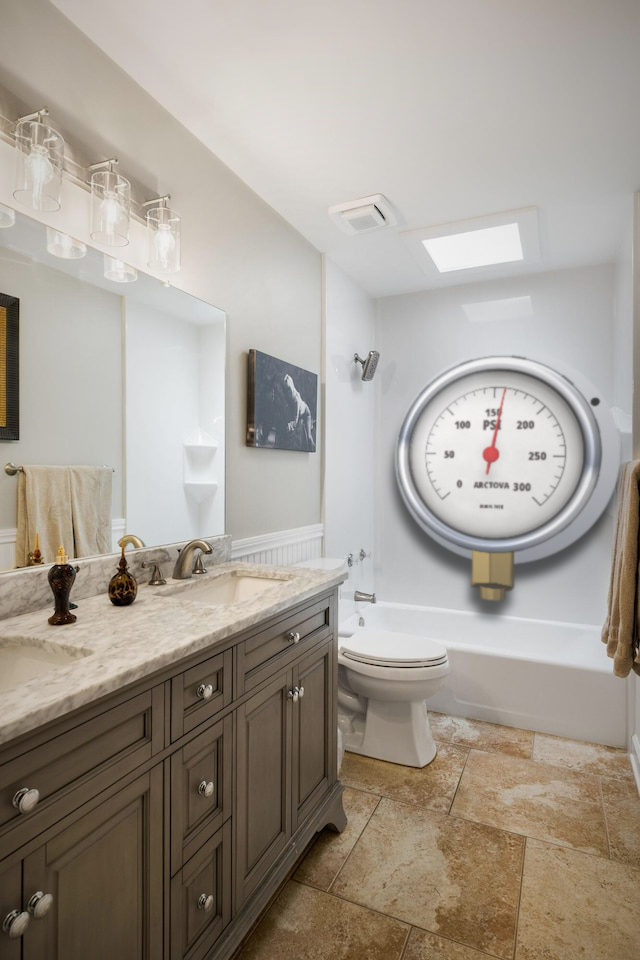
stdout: 160 psi
